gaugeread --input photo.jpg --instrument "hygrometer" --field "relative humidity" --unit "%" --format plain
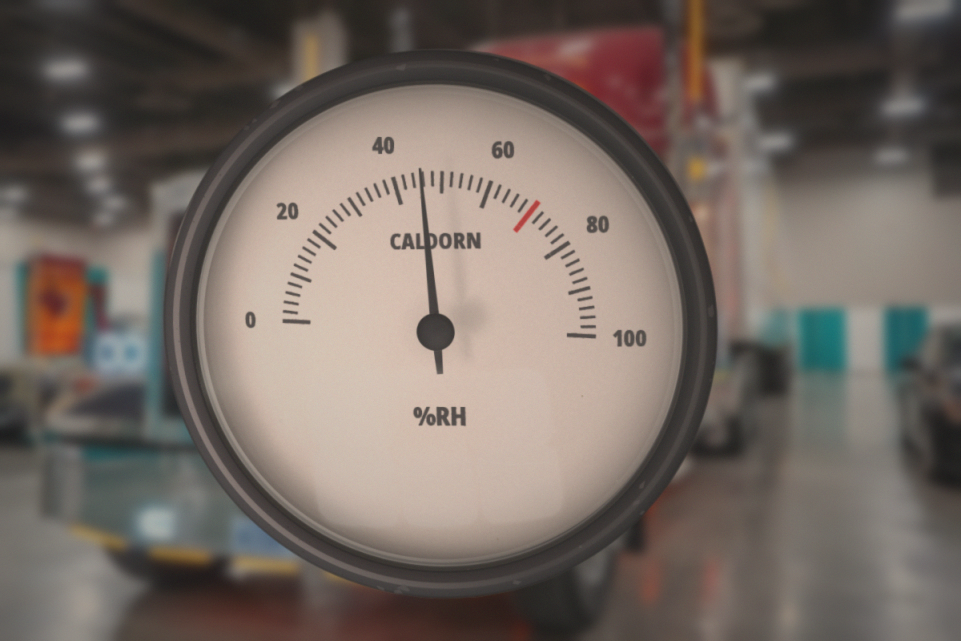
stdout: 46 %
